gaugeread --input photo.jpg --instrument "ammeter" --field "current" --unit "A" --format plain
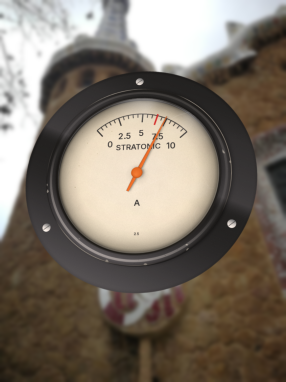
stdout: 7.5 A
